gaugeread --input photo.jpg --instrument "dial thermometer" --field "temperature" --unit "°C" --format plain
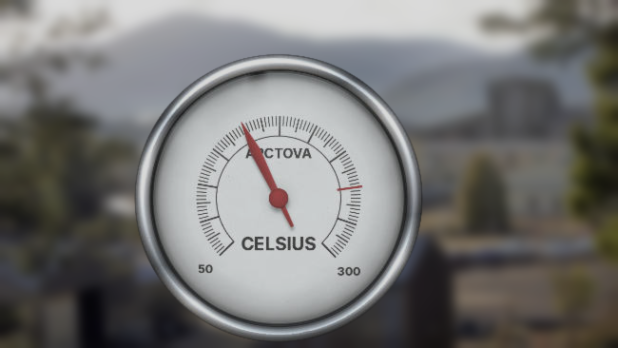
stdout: 150 °C
